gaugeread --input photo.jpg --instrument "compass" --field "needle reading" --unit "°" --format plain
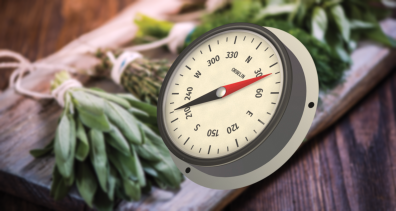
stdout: 40 °
